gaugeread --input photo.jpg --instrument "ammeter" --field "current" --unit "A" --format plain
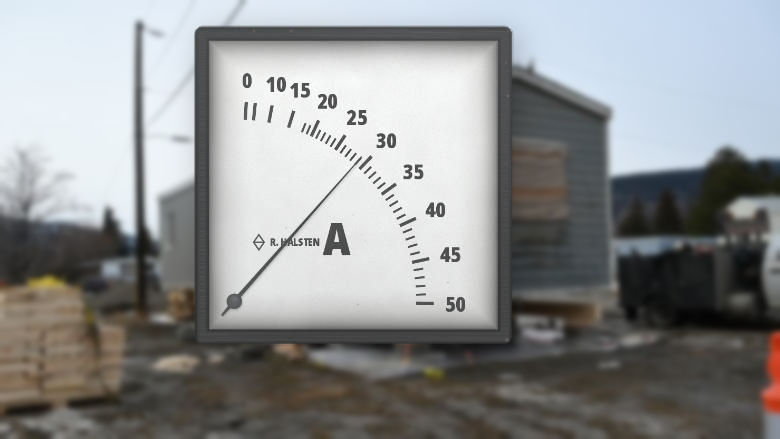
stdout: 29 A
